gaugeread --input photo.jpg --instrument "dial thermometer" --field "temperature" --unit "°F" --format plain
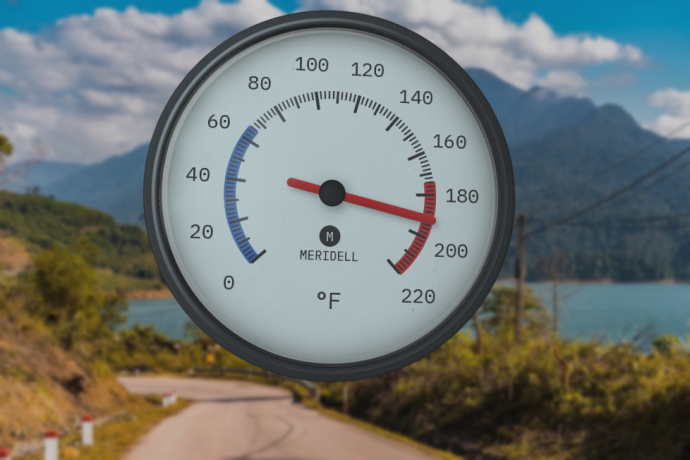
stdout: 192 °F
